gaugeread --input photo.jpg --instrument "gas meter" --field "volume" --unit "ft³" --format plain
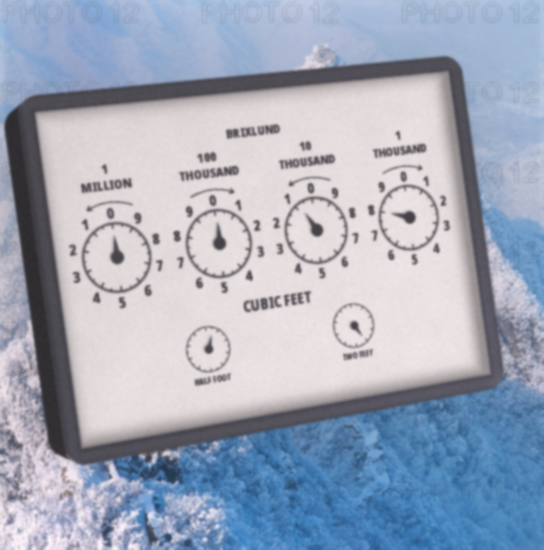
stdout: 800 ft³
